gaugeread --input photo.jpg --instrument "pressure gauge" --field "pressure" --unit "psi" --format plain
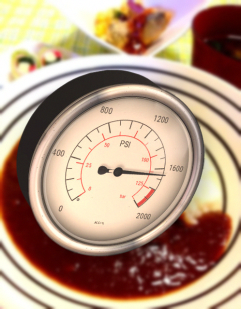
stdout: 1650 psi
